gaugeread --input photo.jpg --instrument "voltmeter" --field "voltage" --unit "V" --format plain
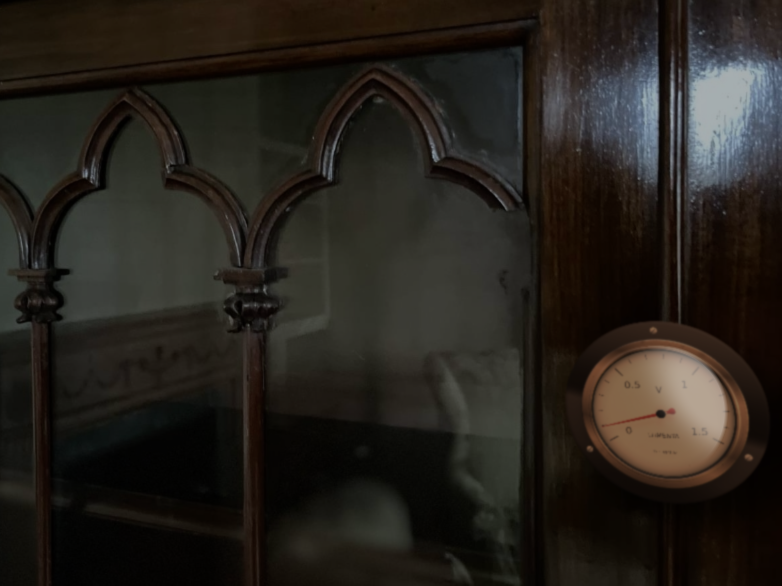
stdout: 0.1 V
